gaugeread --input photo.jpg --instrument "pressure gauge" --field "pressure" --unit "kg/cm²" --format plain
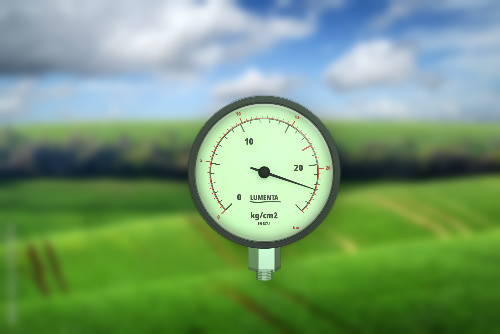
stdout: 22.5 kg/cm²
